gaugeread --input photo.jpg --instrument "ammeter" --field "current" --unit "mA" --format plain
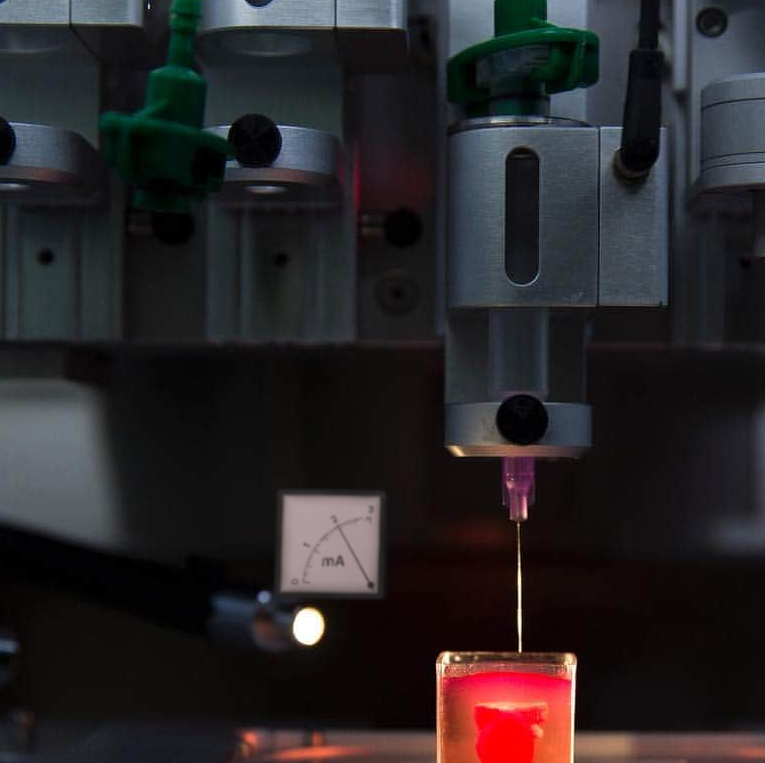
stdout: 2 mA
